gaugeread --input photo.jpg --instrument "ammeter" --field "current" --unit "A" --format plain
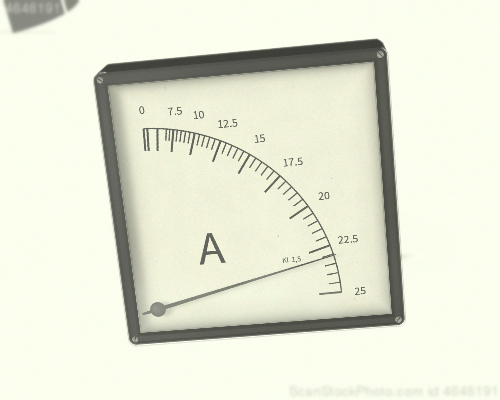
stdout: 23 A
